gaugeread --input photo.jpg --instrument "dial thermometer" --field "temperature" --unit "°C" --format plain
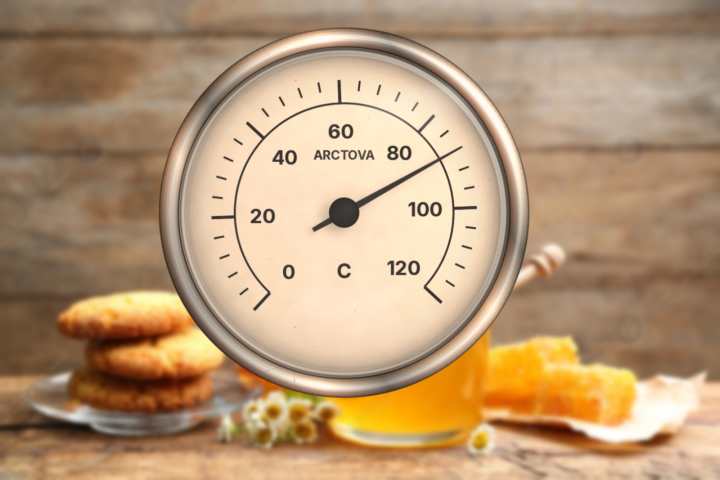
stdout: 88 °C
